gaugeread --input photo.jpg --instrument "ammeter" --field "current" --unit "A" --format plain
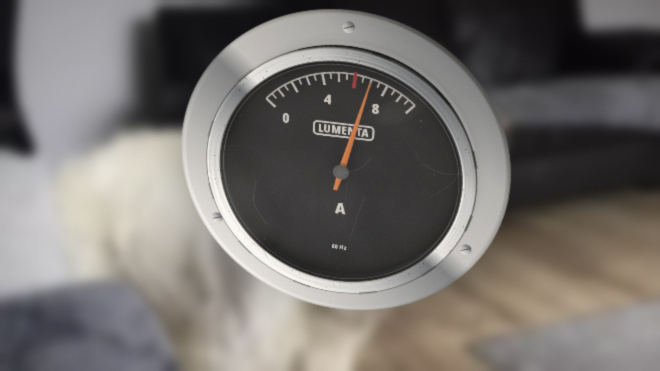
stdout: 7 A
